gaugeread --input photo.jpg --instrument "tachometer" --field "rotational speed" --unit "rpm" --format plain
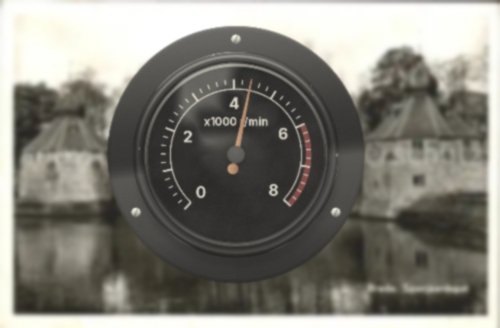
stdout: 4400 rpm
